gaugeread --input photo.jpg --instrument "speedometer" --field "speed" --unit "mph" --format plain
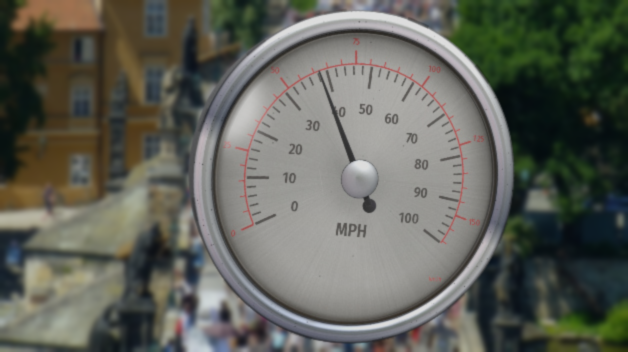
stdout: 38 mph
